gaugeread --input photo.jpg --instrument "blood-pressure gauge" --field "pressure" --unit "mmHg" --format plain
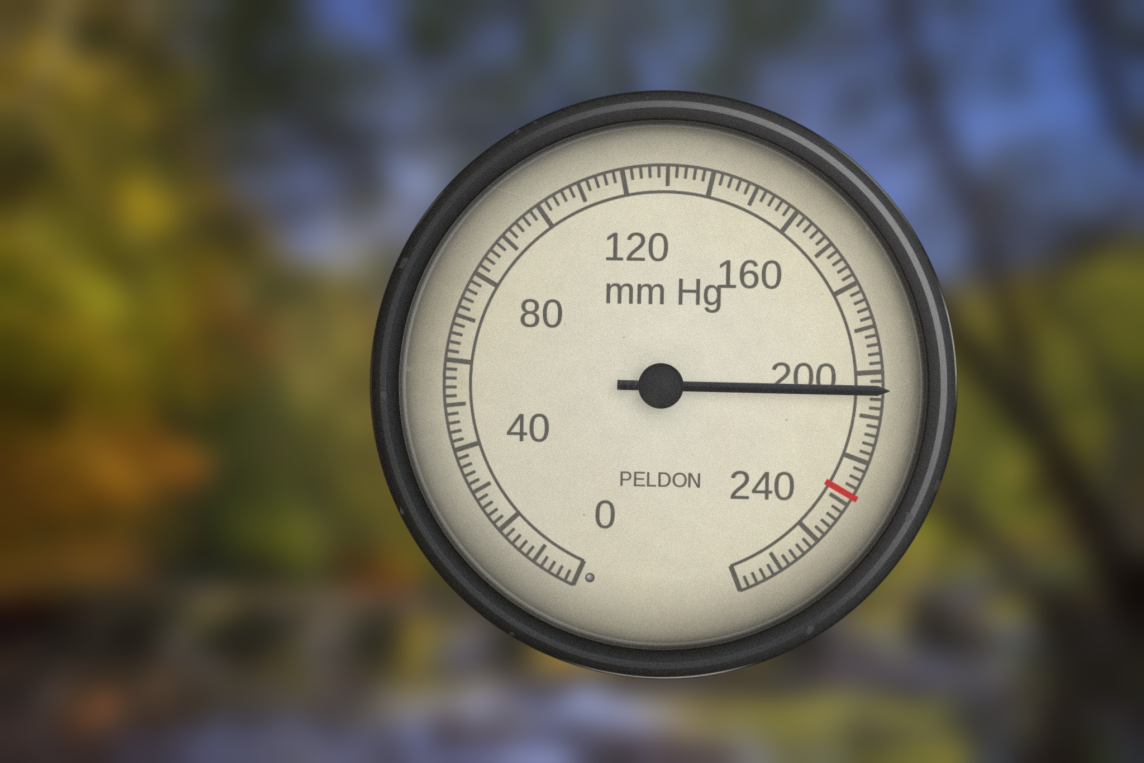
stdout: 204 mmHg
